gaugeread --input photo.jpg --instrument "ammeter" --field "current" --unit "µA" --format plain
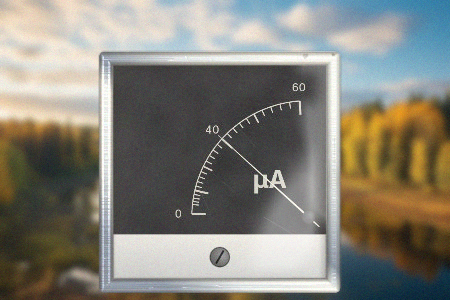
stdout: 40 µA
